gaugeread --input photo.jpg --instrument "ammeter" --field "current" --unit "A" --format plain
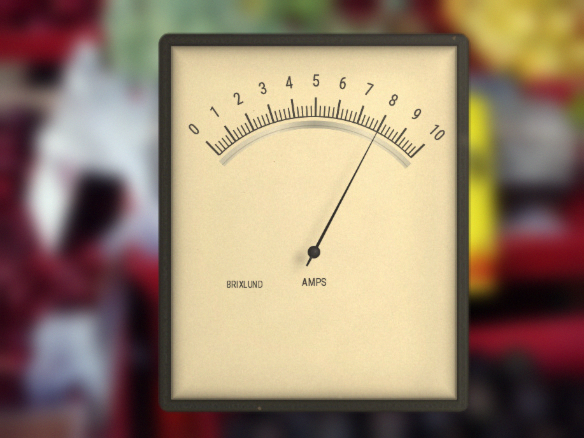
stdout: 8 A
